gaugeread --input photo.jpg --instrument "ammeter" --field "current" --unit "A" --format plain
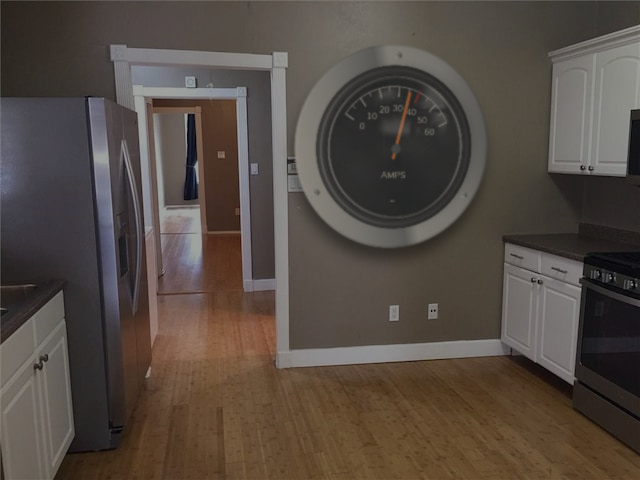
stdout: 35 A
